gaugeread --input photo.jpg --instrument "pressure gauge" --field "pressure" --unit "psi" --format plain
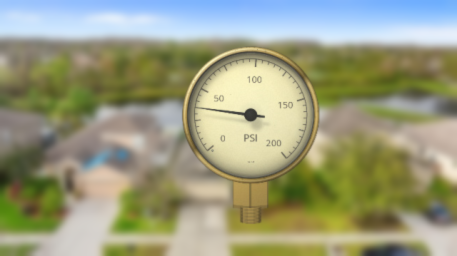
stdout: 35 psi
